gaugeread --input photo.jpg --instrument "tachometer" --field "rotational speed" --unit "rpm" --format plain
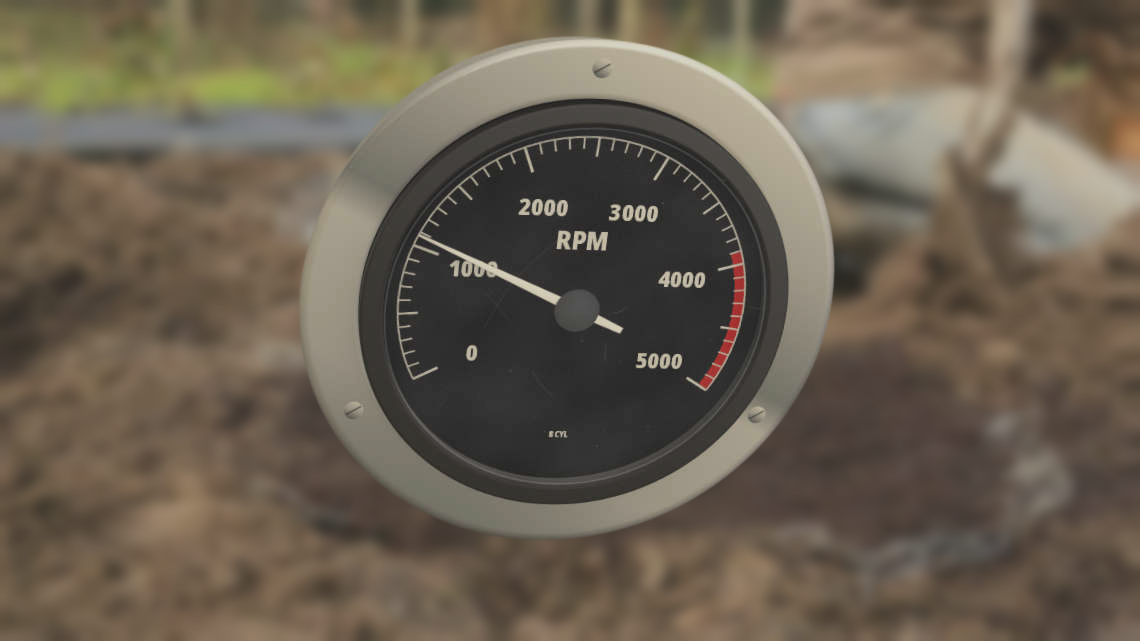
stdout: 1100 rpm
